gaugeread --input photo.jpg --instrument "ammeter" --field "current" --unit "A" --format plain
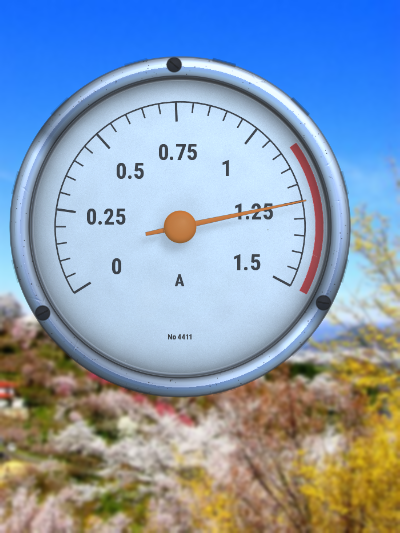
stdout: 1.25 A
